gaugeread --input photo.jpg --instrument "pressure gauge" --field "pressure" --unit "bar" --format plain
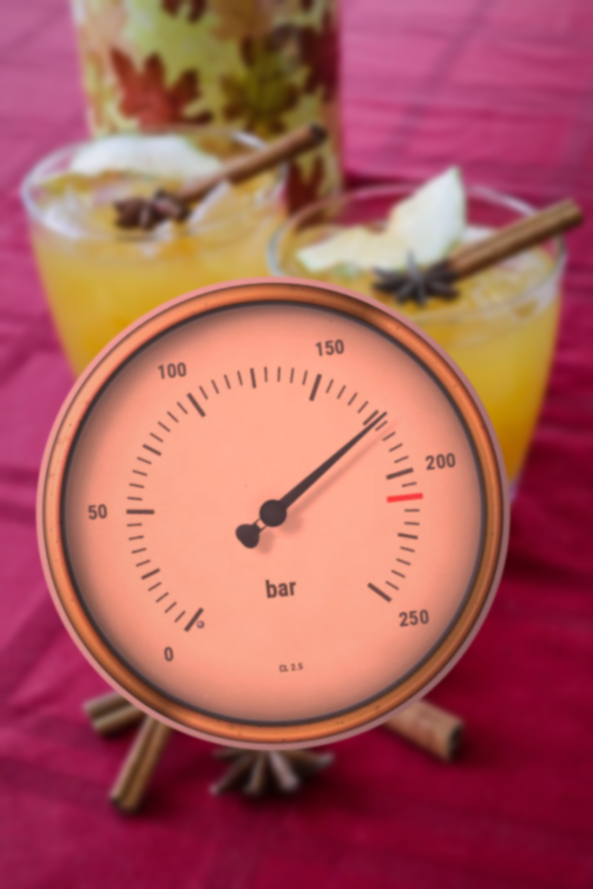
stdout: 177.5 bar
